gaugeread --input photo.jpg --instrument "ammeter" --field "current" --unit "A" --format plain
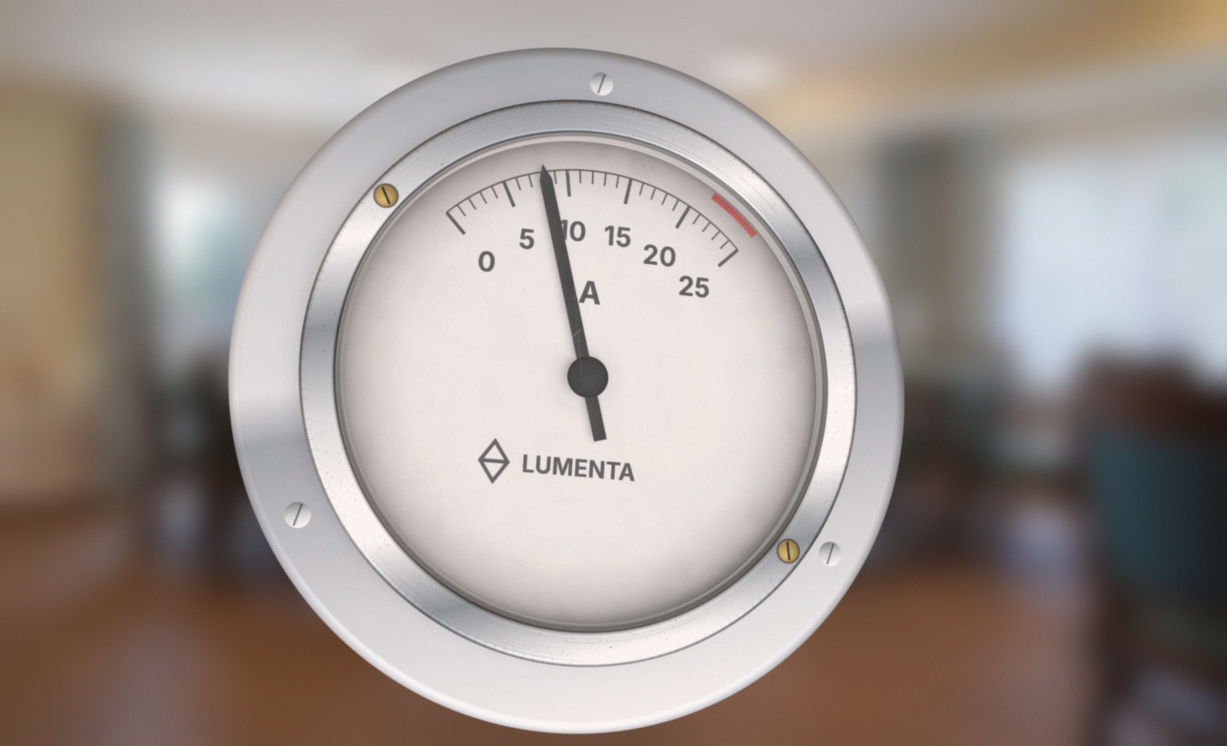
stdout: 8 A
